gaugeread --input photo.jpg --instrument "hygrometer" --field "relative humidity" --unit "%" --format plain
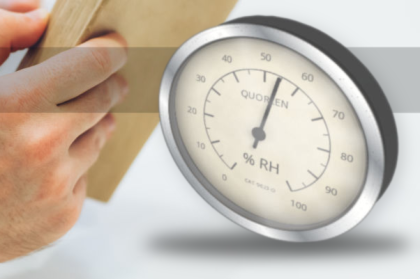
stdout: 55 %
